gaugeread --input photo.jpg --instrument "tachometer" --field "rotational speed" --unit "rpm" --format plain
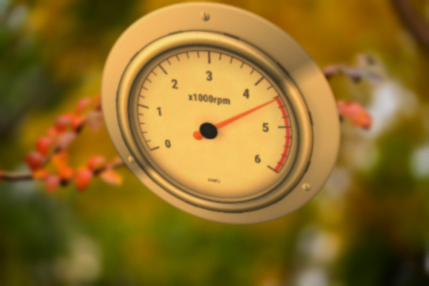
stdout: 4400 rpm
